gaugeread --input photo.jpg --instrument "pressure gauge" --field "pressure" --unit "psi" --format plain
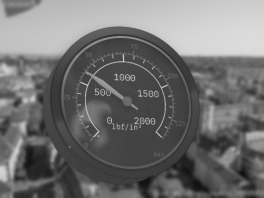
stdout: 600 psi
